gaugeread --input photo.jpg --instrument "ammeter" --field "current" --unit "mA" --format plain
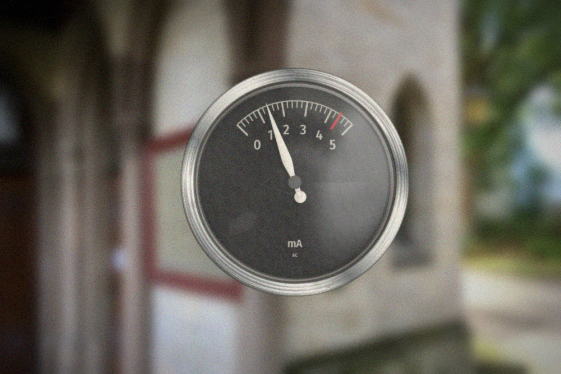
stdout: 1.4 mA
